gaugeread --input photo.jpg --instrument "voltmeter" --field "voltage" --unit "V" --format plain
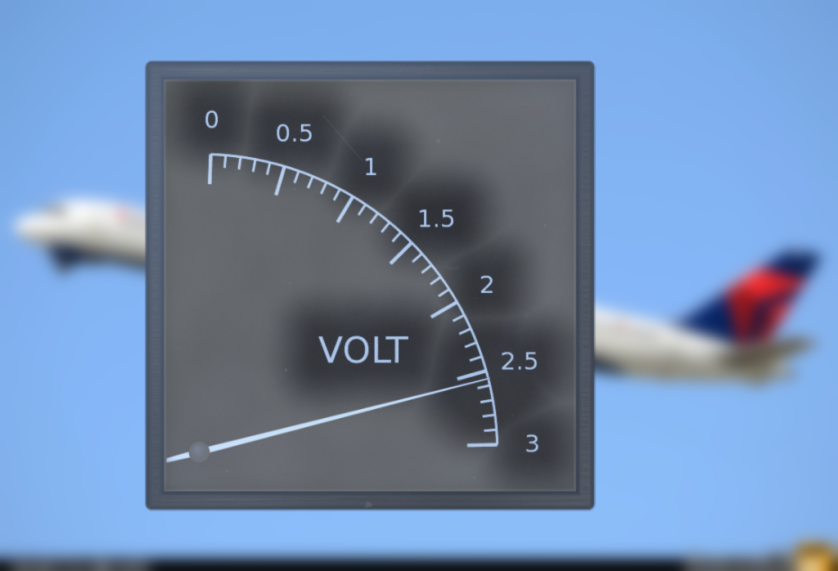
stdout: 2.55 V
